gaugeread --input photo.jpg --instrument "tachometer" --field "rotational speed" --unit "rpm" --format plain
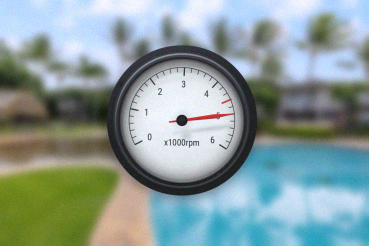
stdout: 5000 rpm
